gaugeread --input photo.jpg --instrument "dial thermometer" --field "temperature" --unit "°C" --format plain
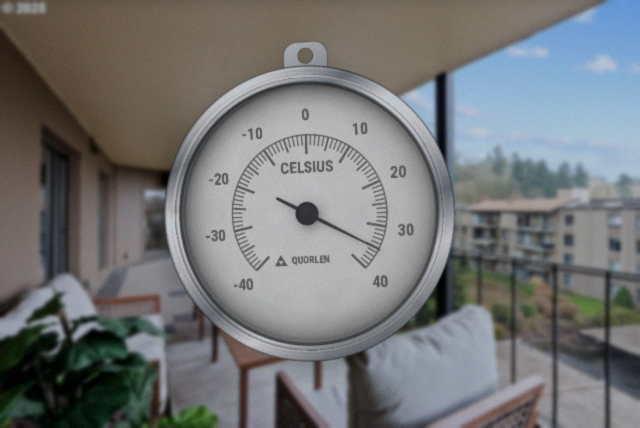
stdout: 35 °C
